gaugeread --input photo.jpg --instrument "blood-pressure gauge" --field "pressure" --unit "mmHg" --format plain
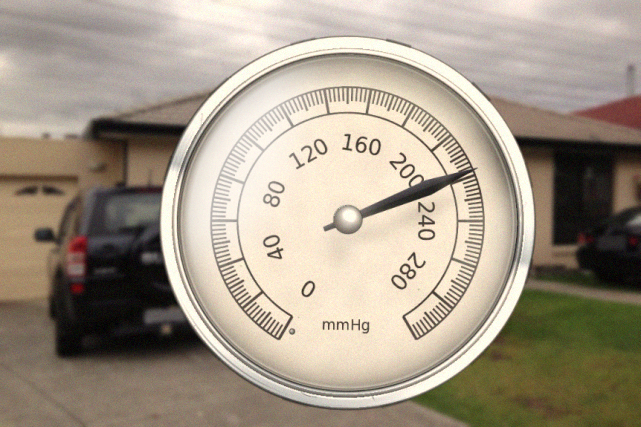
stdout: 218 mmHg
